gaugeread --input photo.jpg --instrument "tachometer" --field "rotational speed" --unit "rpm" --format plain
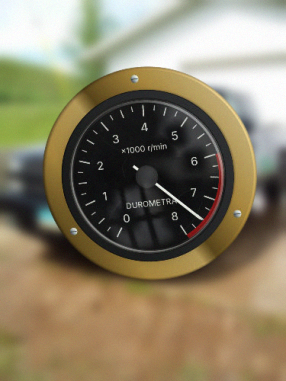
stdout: 7500 rpm
